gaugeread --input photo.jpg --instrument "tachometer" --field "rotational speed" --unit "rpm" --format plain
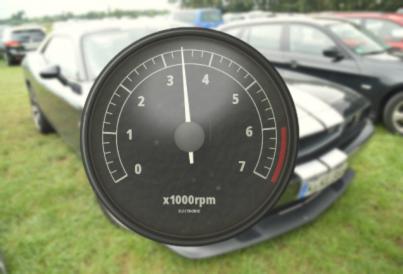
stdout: 3400 rpm
